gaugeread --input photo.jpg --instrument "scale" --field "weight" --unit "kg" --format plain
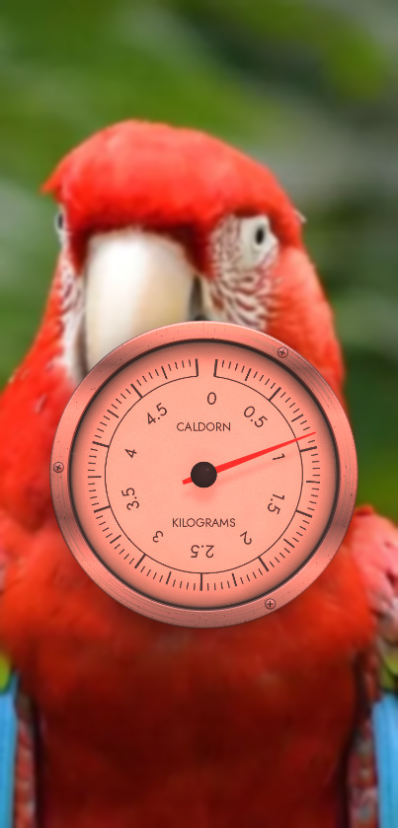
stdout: 0.9 kg
